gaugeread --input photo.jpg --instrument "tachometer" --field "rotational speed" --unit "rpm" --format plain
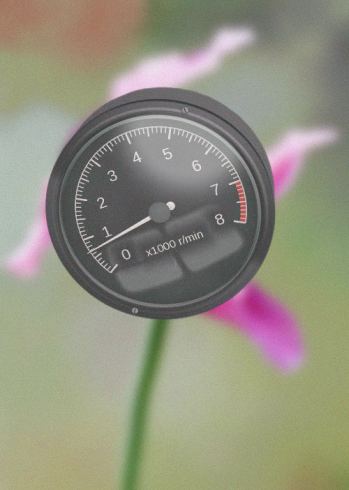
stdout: 700 rpm
